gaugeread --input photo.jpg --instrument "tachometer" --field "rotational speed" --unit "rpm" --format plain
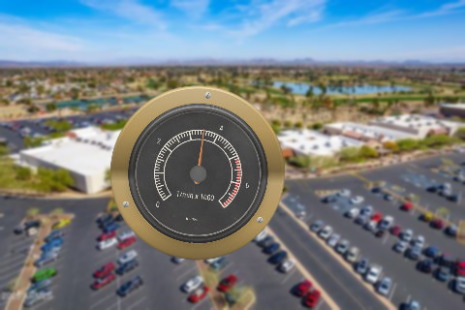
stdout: 3500 rpm
